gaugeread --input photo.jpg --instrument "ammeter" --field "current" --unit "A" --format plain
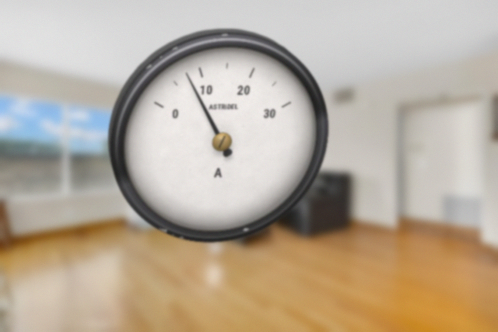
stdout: 7.5 A
